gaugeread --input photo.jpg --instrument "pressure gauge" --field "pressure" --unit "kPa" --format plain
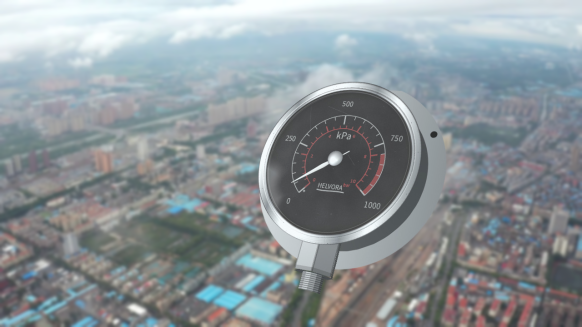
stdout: 50 kPa
